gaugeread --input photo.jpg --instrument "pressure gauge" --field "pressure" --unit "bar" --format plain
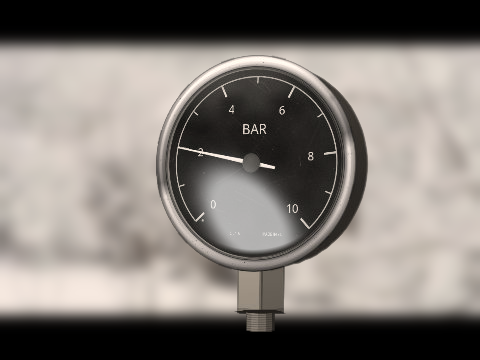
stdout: 2 bar
